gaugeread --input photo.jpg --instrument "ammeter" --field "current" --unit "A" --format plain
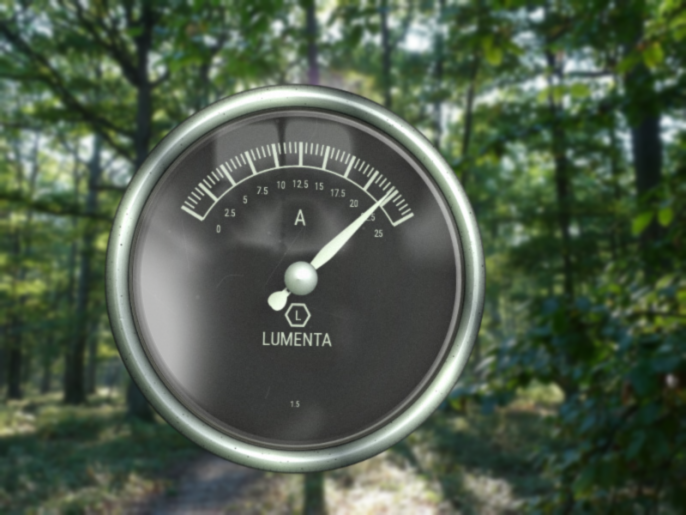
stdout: 22 A
